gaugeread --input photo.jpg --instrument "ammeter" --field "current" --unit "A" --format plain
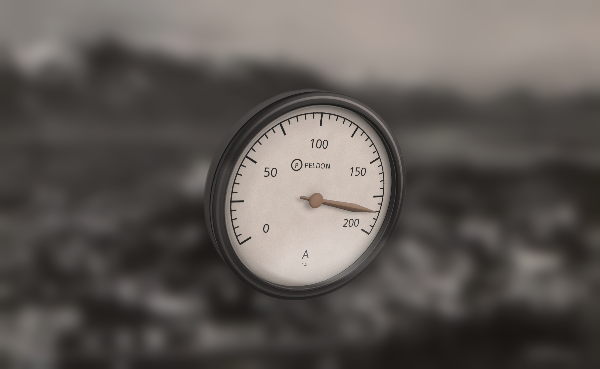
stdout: 185 A
